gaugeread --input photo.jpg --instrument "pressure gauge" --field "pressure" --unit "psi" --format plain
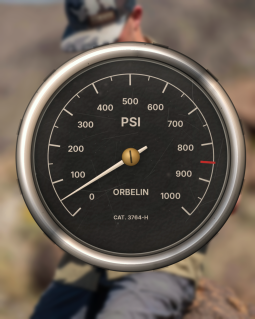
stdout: 50 psi
